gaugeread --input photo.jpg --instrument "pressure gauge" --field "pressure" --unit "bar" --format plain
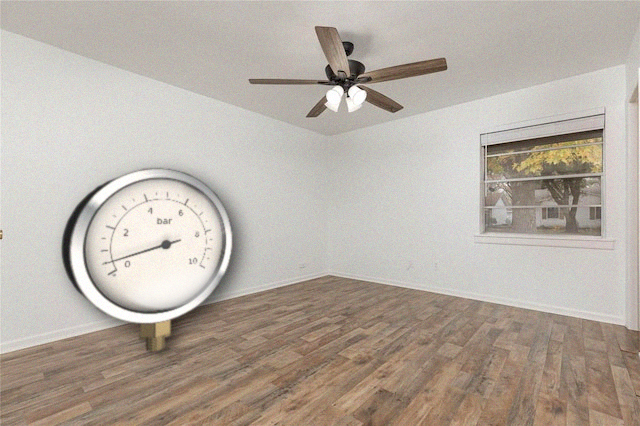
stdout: 0.5 bar
